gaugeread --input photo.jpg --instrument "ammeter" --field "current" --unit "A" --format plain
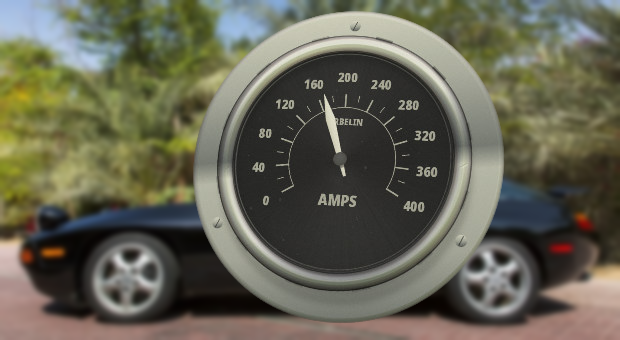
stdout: 170 A
